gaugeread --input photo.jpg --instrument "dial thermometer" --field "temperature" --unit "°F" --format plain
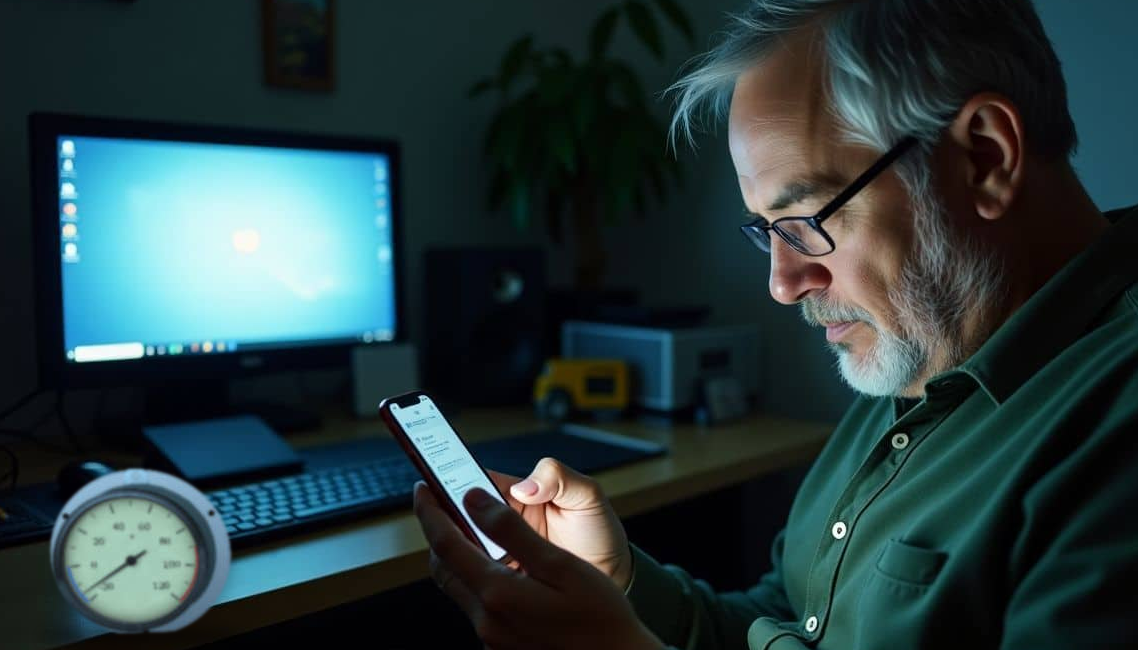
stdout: -15 °F
